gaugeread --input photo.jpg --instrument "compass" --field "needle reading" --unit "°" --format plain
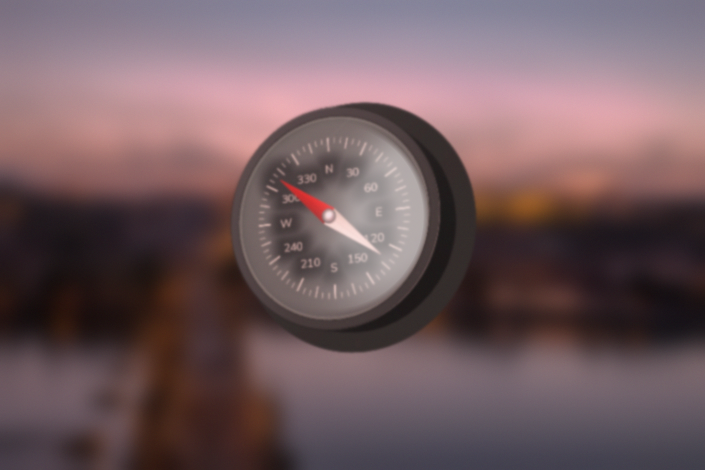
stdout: 310 °
